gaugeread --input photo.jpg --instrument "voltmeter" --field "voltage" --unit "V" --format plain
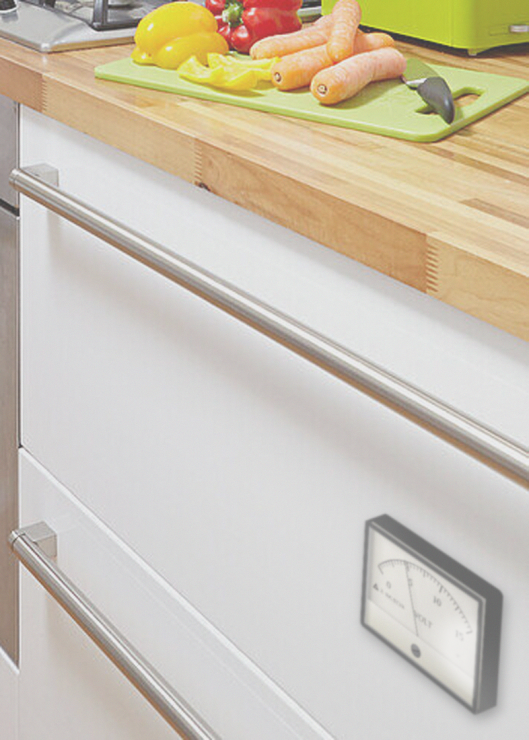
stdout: 5 V
